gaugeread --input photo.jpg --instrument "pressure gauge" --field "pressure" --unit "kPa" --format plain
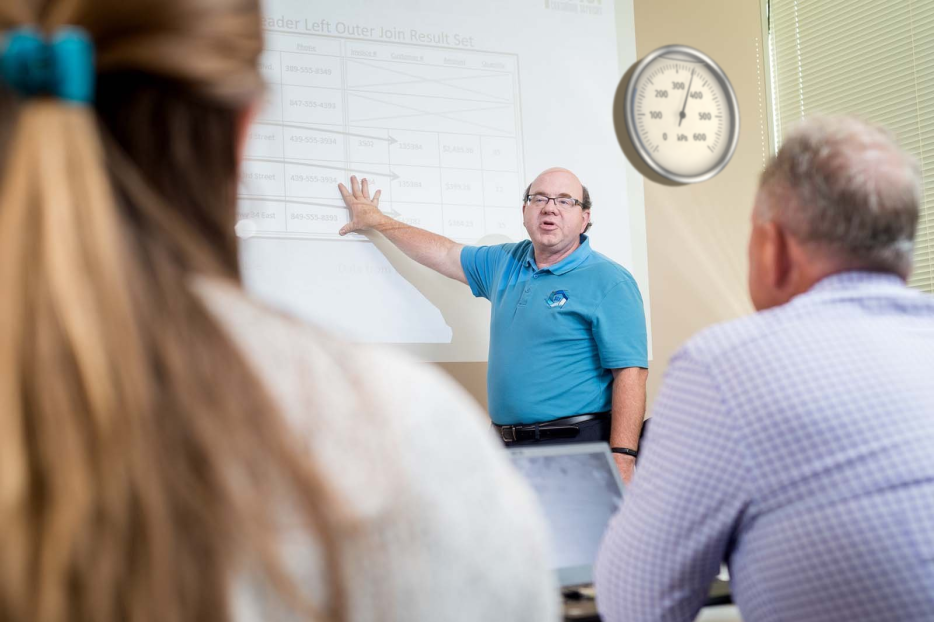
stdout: 350 kPa
